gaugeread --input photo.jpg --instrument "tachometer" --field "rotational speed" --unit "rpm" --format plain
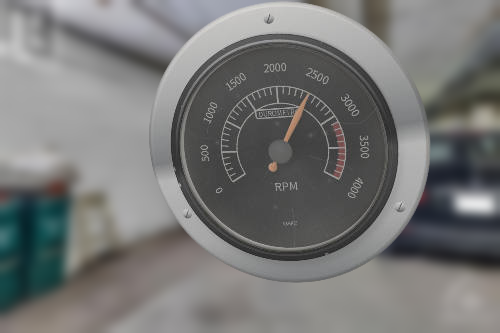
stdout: 2500 rpm
